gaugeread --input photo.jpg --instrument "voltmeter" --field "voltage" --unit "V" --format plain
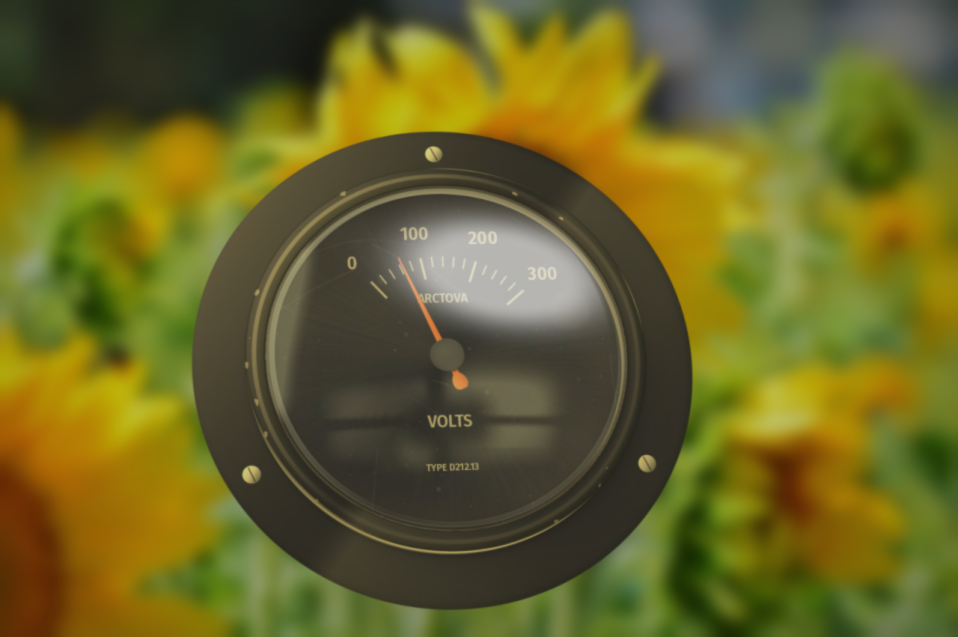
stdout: 60 V
